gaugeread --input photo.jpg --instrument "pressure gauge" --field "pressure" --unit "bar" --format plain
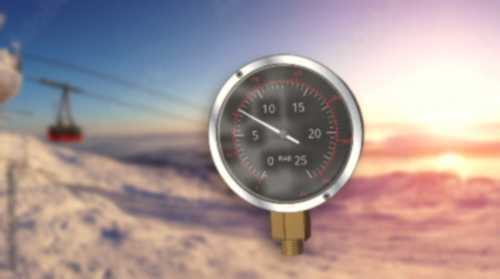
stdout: 7.5 bar
